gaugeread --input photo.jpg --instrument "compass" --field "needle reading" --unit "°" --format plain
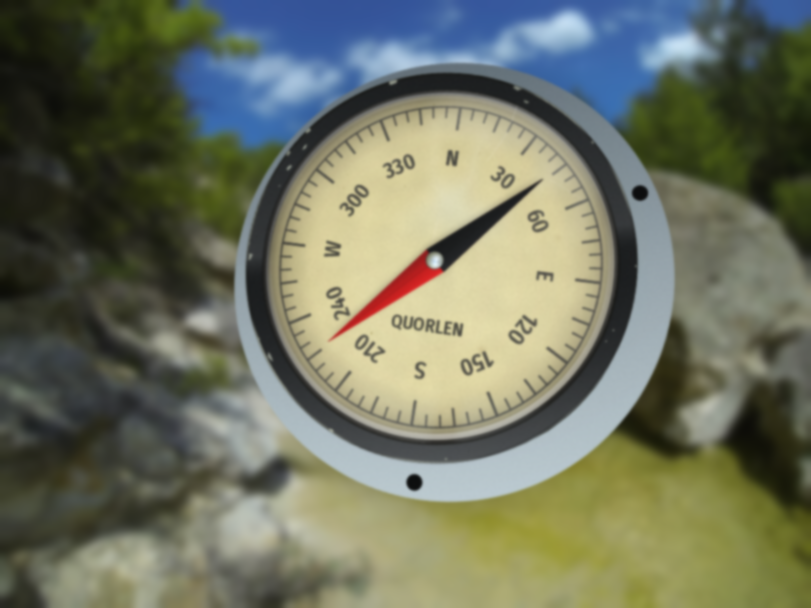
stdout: 225 °
